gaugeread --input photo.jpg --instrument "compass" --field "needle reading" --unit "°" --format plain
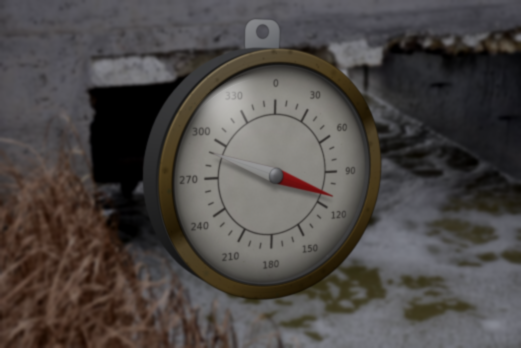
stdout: 110 °
